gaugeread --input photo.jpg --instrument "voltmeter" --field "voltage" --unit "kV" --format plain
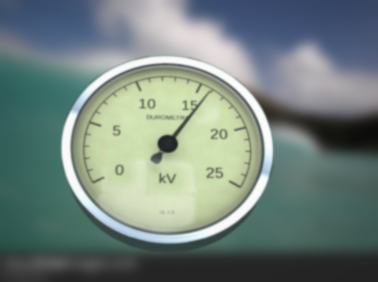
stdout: 16 kV
